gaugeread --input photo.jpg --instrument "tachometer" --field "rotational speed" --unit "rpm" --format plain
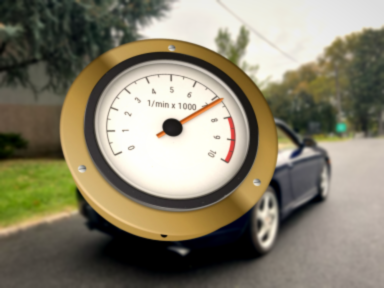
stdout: 7250 rpm
